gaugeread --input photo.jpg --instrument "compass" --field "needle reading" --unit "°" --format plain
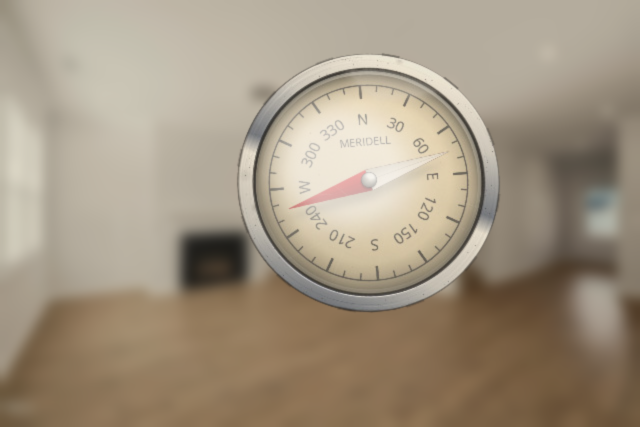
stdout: 255 °
